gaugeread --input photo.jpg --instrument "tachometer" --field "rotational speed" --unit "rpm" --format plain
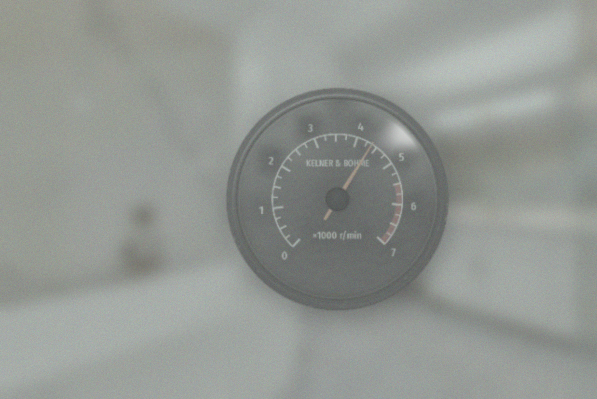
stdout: 4375 rpm
